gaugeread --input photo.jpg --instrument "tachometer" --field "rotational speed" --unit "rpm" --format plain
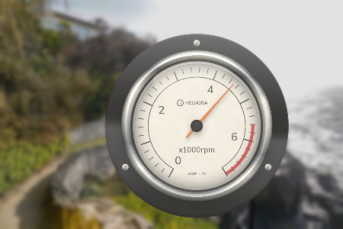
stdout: 4500 rpm
